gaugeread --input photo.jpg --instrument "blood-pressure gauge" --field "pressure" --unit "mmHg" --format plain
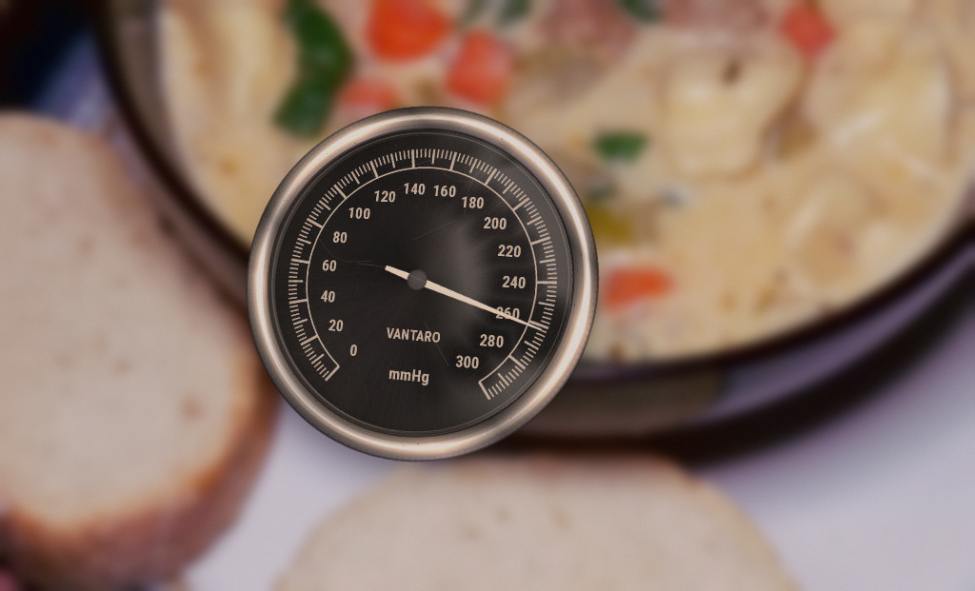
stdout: 262 mmHg
